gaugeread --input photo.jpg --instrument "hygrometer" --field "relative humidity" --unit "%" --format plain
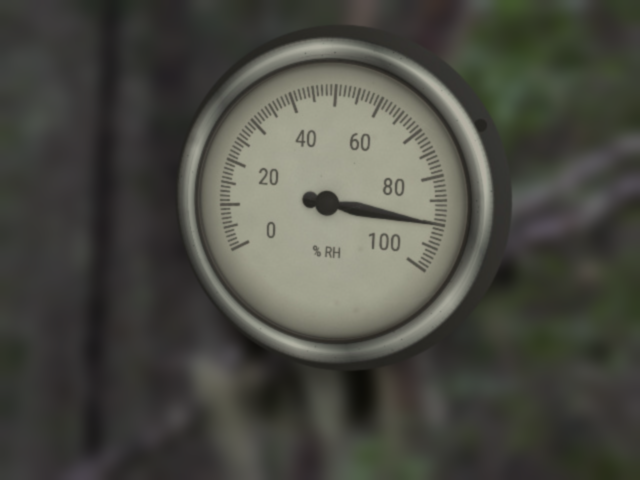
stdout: 90 %
